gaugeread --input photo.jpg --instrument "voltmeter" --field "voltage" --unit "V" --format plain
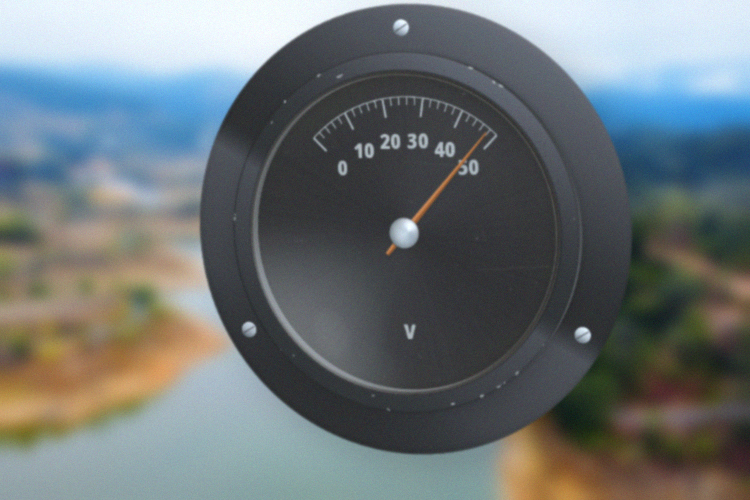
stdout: 48 V
